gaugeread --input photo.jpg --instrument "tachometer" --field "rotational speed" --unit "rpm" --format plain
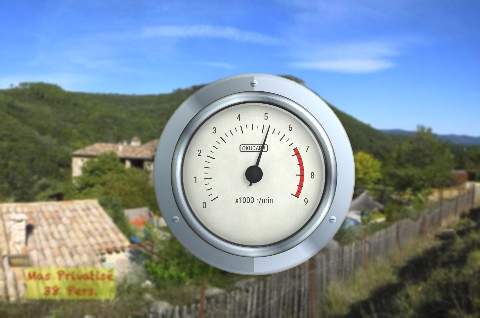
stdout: 5250 rpm
